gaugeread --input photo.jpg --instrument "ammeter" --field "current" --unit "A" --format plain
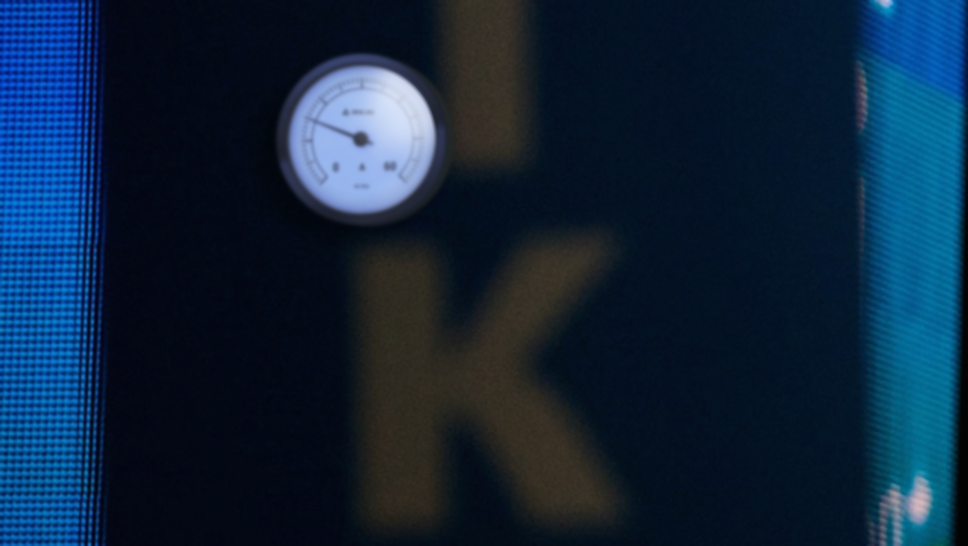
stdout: 15 A
